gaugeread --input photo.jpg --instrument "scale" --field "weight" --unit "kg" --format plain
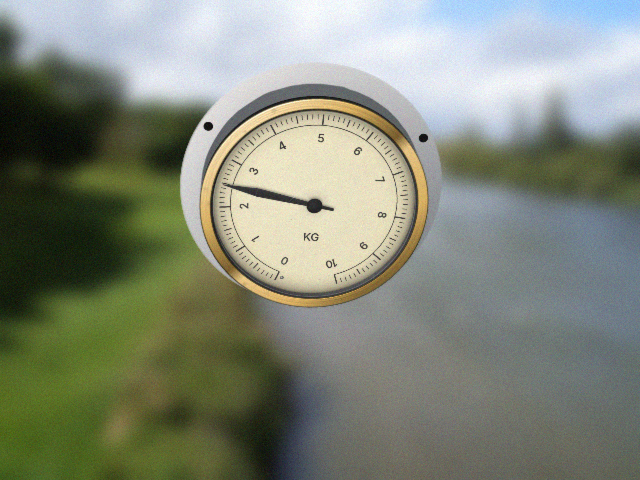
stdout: 2.5 kg
